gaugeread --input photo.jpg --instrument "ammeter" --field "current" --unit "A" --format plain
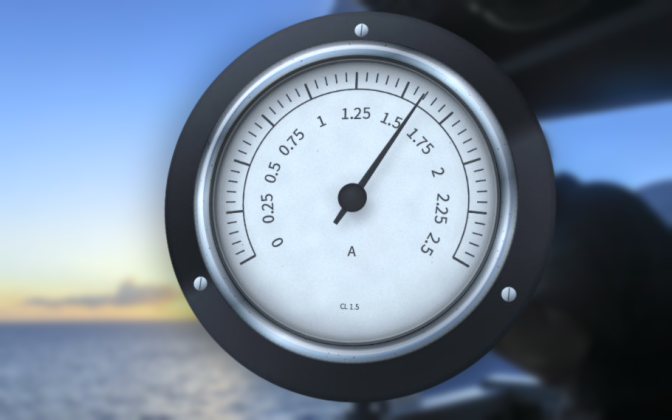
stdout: 1.6 A
